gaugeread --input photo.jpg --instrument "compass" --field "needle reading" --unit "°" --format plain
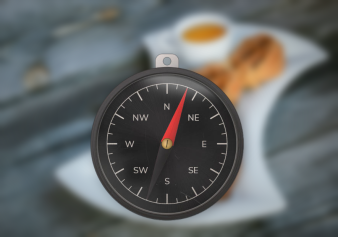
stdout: 20 °
